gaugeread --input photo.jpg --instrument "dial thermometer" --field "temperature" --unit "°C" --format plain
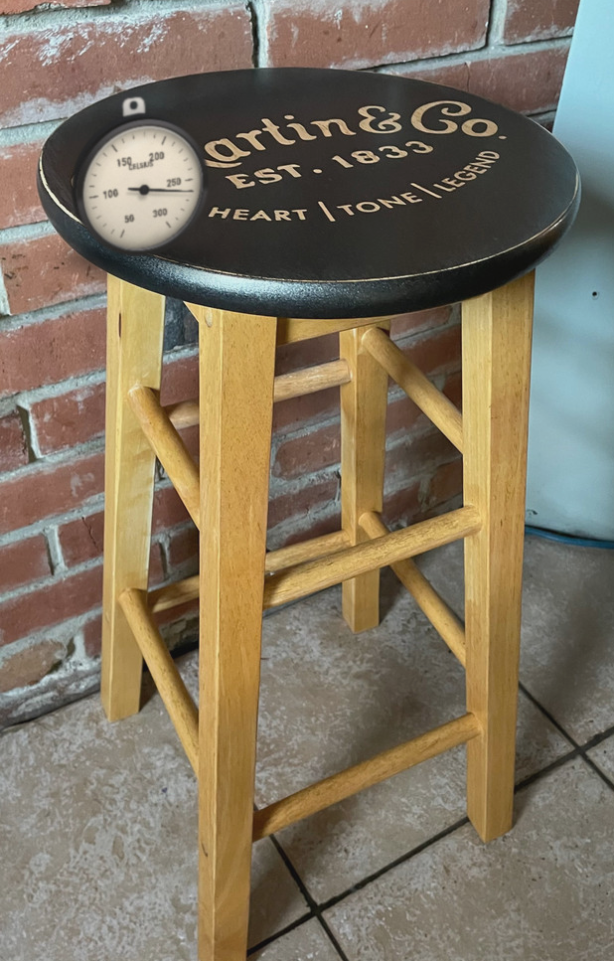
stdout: 260 °C
